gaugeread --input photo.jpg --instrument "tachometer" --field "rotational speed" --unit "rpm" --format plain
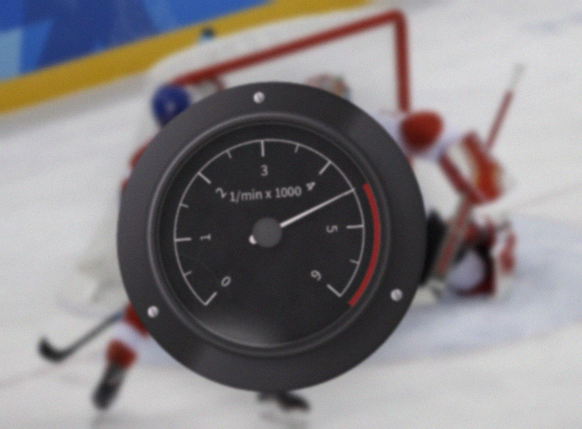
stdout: 4500 rpm
